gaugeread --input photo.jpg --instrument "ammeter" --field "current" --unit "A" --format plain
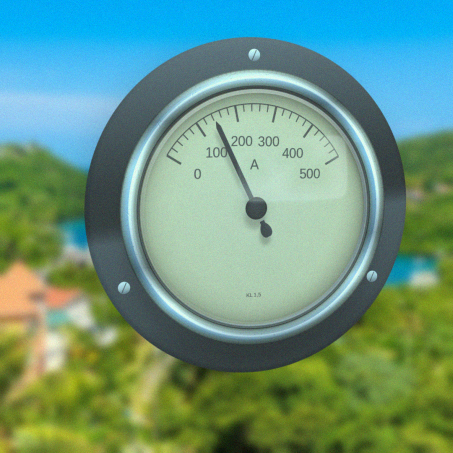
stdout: 140 A
